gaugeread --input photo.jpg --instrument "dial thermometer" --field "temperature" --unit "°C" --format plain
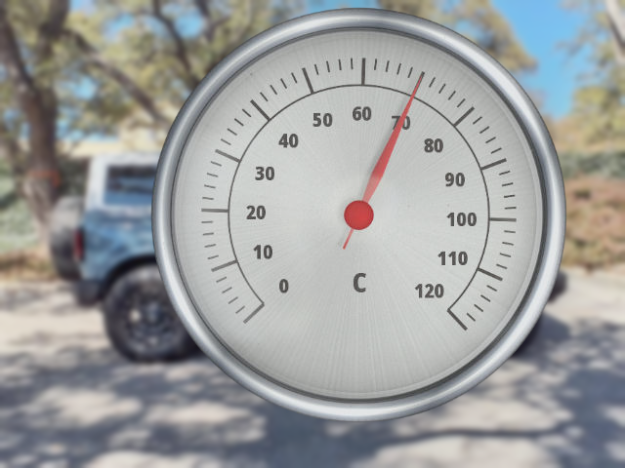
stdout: 70 °C
